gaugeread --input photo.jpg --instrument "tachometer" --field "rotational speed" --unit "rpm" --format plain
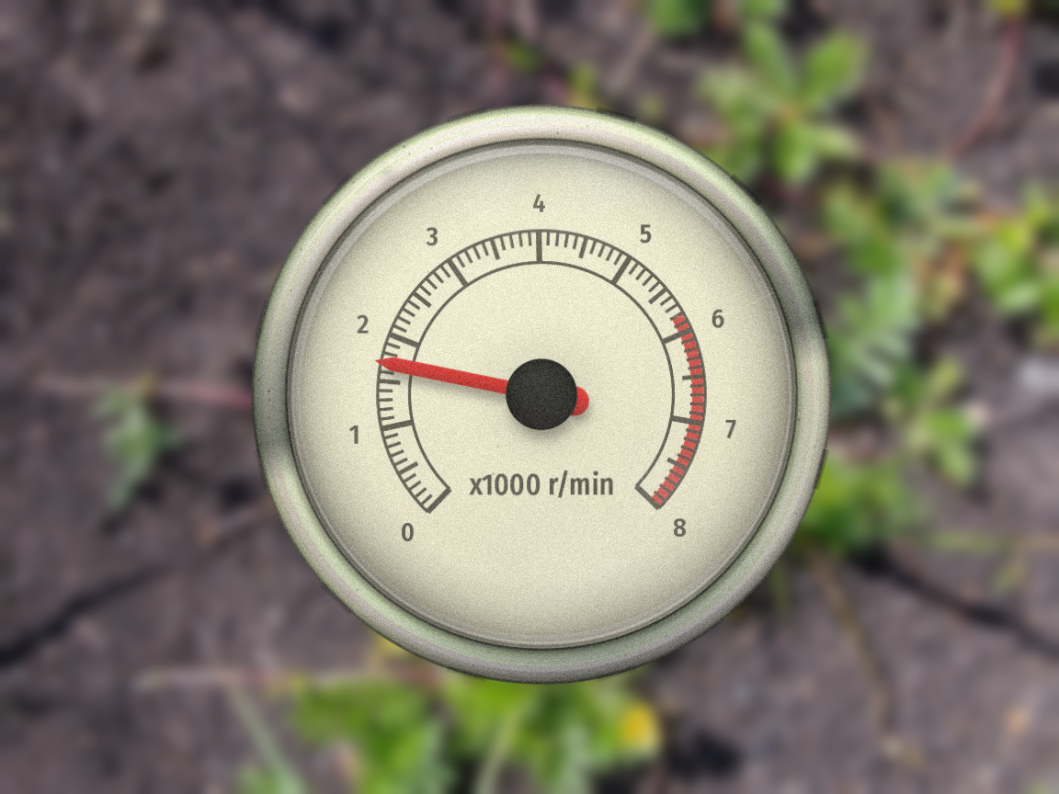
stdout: 1700 rpm
